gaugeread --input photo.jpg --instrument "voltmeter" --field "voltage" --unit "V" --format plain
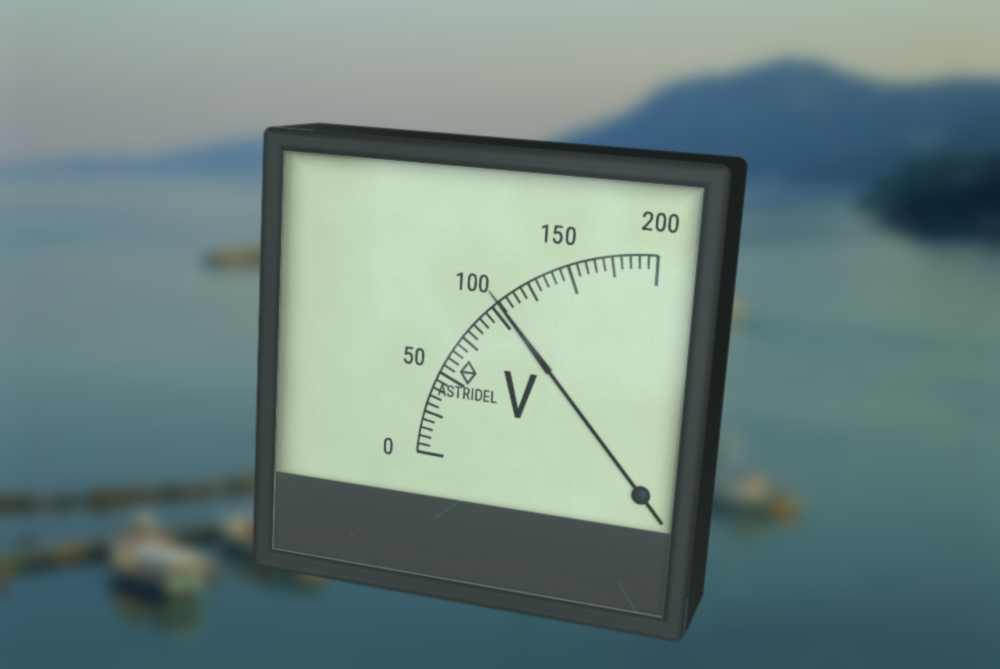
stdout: 105 V
